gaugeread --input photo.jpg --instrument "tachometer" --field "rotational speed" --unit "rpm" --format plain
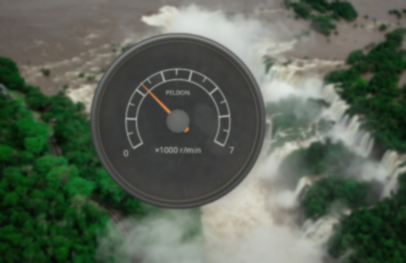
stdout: 2250 rpm
